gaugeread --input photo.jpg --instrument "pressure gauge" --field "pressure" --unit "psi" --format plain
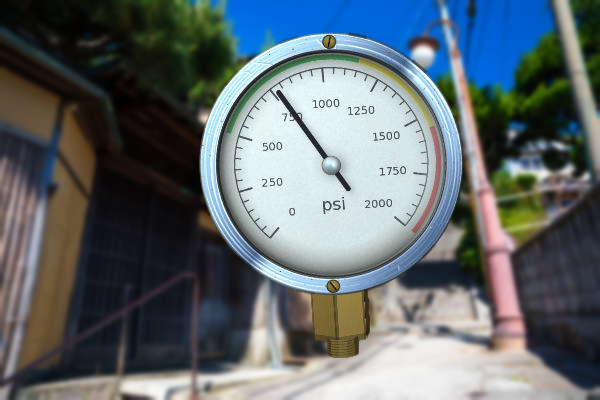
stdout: 775 psi
